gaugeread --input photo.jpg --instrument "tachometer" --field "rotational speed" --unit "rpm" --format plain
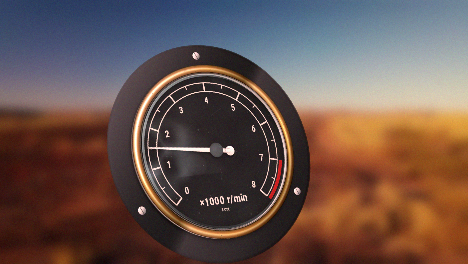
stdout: 1500 rpm
